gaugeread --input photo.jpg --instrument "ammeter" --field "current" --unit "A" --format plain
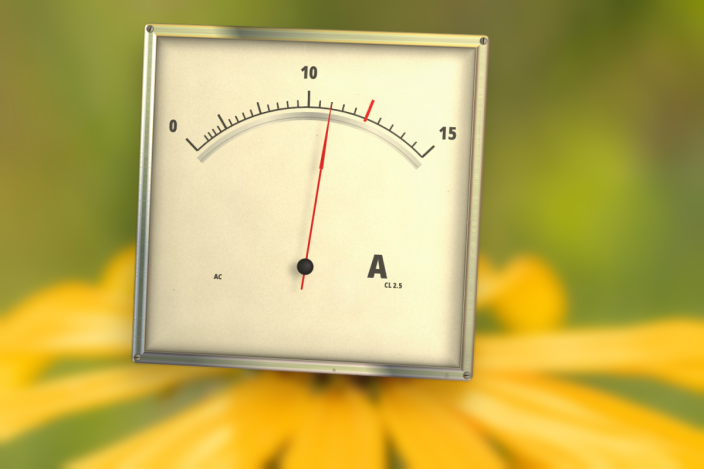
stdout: 11 A
